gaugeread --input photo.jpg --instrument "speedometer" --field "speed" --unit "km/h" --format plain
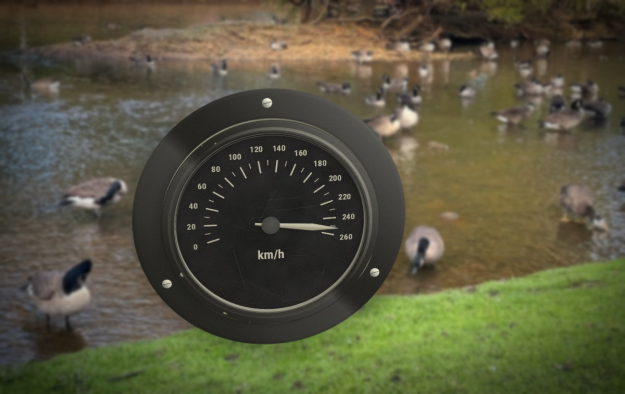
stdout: 250 km/h
